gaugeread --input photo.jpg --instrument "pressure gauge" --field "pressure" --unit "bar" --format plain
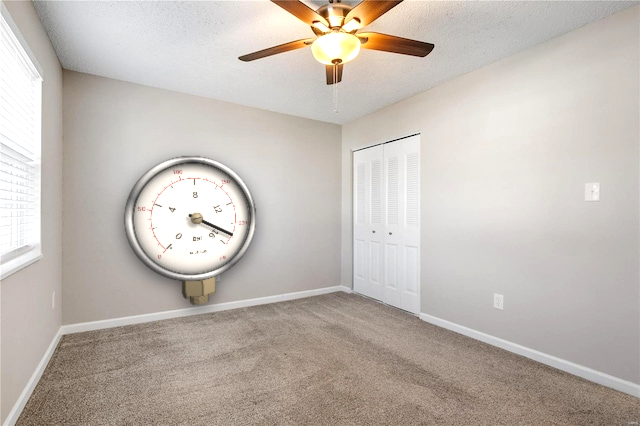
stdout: 15 bar
